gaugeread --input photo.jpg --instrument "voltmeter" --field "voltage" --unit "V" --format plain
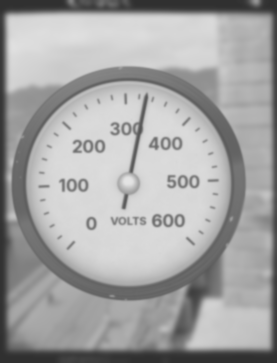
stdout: 330 V
